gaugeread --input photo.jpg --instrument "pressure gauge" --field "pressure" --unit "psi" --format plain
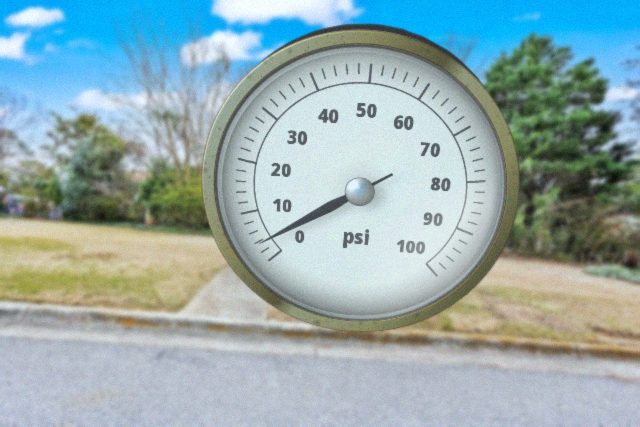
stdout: 4 psi
